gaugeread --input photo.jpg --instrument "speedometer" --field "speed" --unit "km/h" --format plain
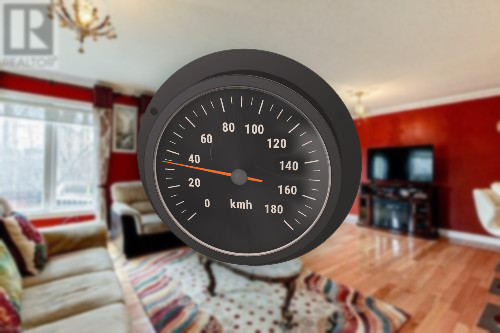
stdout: 35 km/h
